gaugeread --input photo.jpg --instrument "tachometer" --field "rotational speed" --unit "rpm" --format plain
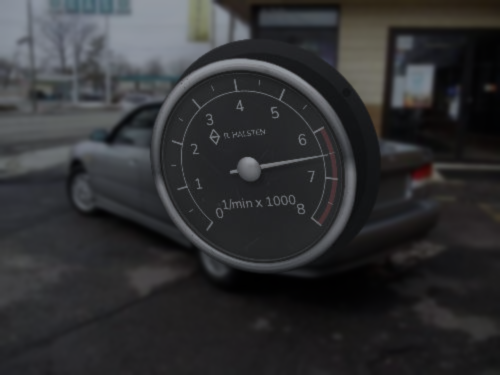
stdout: 6500 rpm
